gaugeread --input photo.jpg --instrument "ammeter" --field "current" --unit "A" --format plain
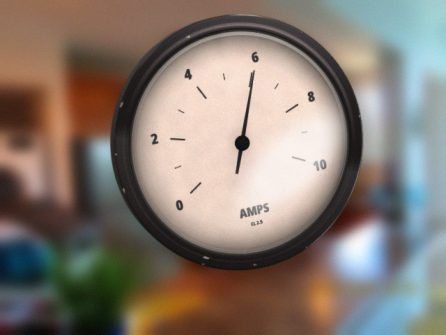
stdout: 6 A
